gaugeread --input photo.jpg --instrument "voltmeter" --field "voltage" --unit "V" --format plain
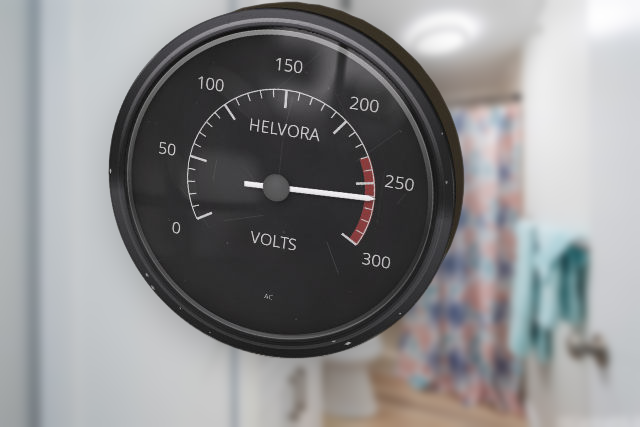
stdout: 260 V
